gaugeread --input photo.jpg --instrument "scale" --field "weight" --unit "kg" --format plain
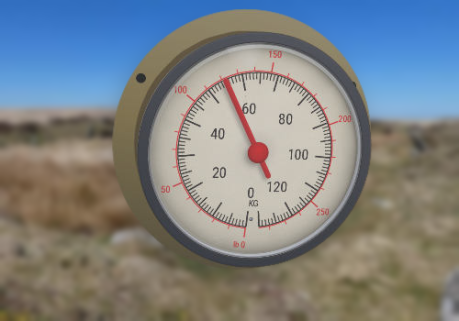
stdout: 55 kg
